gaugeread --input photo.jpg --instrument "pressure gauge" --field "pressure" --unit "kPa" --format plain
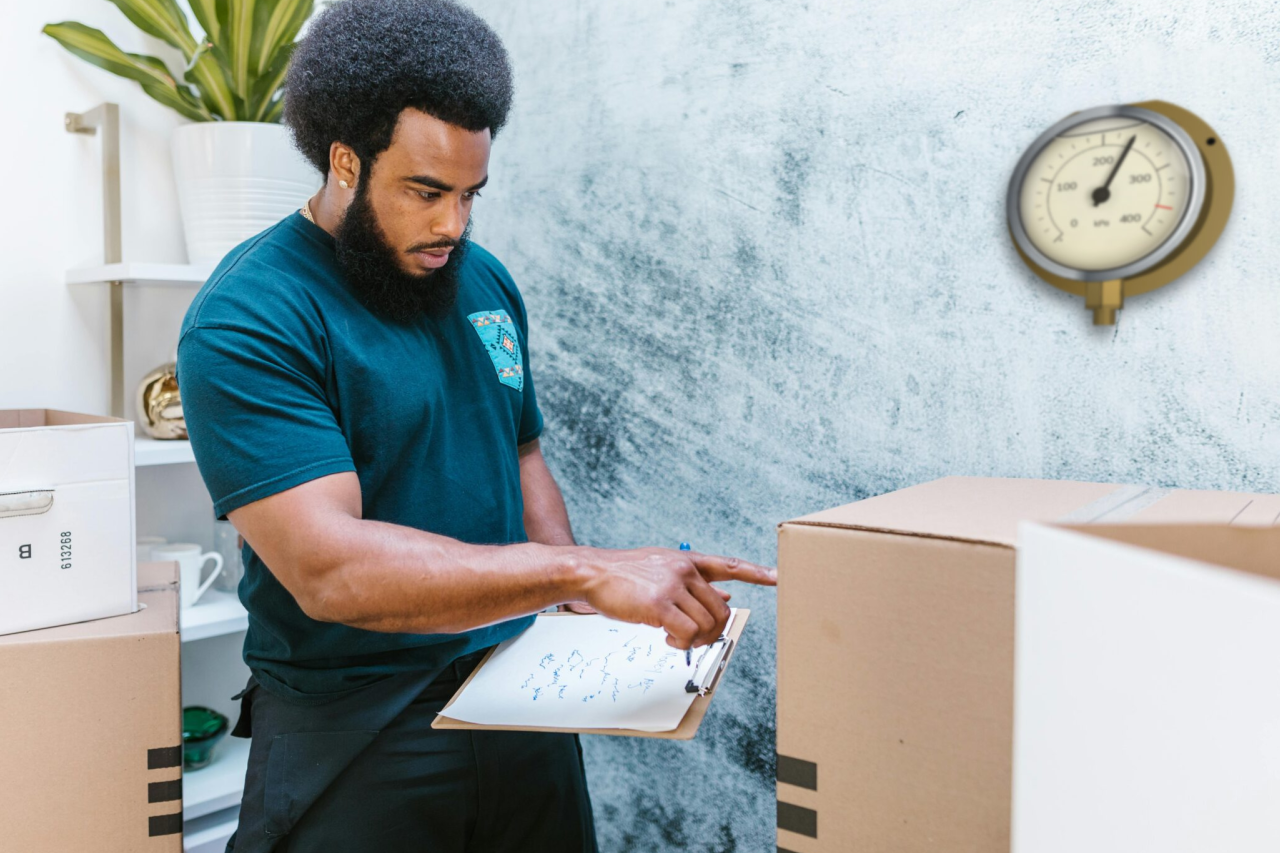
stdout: 240 kPa
